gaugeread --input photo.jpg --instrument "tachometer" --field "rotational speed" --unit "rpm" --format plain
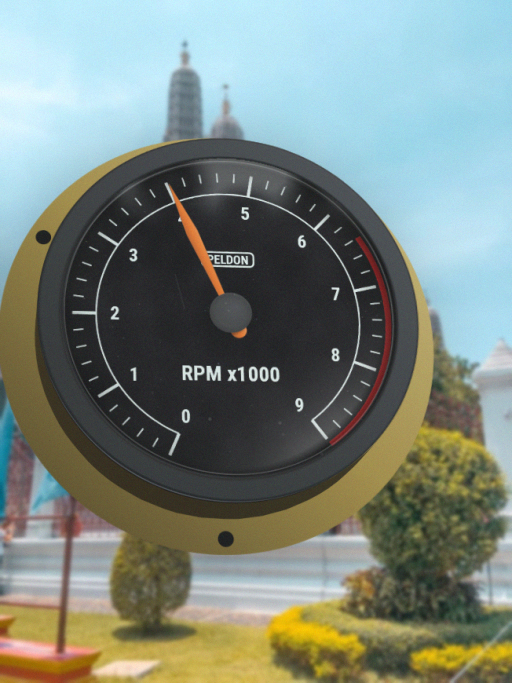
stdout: 4000 rpm
